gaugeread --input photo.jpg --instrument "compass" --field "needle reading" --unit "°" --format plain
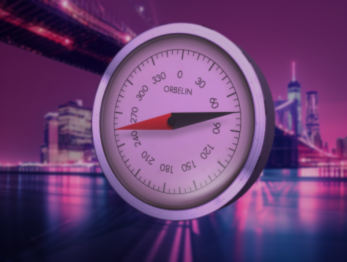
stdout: 255 °
